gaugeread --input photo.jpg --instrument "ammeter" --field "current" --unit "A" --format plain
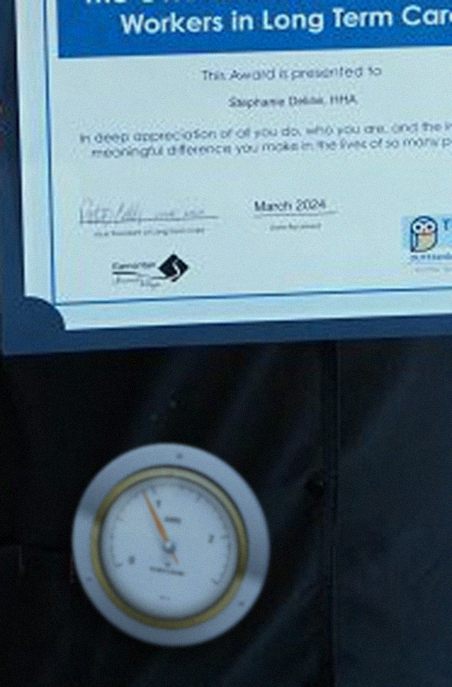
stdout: 0.9 A
